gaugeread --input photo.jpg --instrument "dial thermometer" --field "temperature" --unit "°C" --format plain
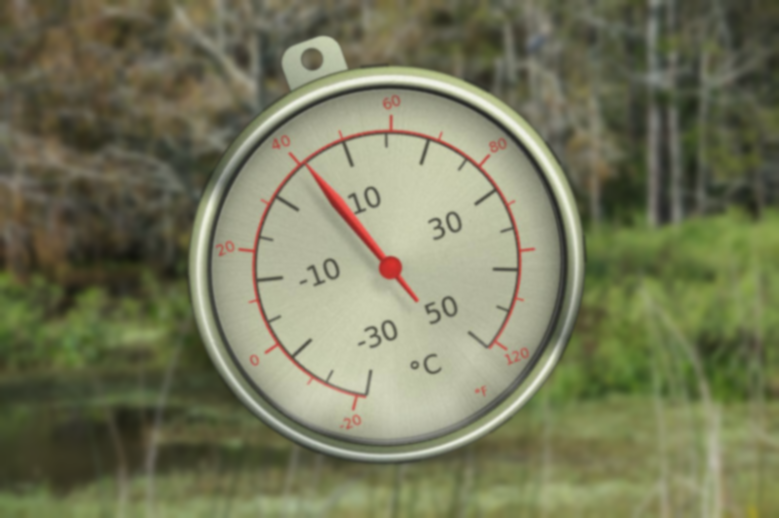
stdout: 5 °C
